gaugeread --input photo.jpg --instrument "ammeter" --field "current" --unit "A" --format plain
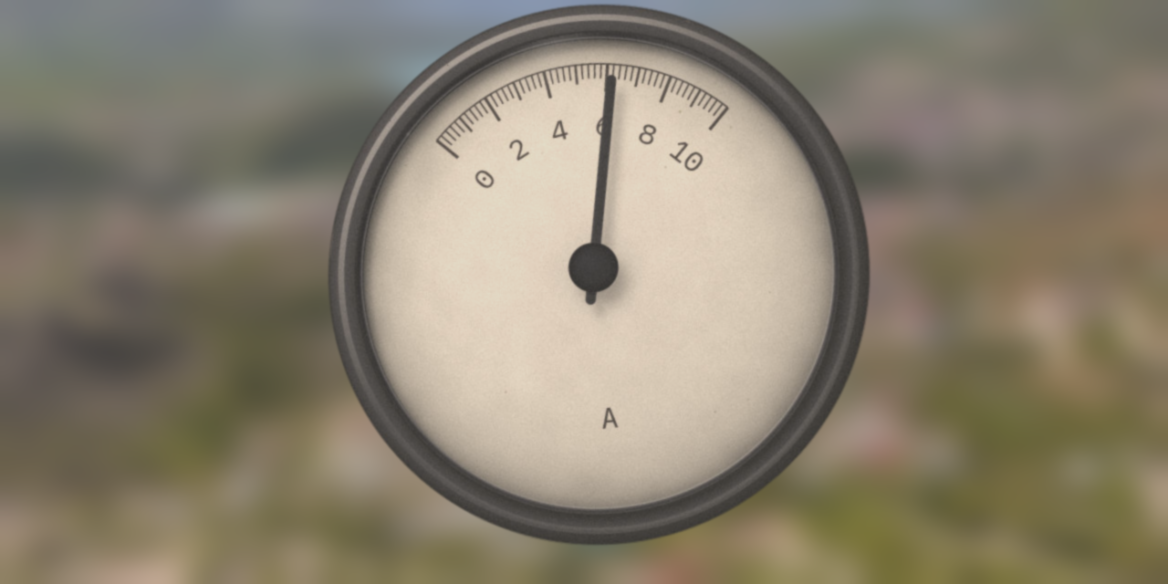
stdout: 6.2 A
